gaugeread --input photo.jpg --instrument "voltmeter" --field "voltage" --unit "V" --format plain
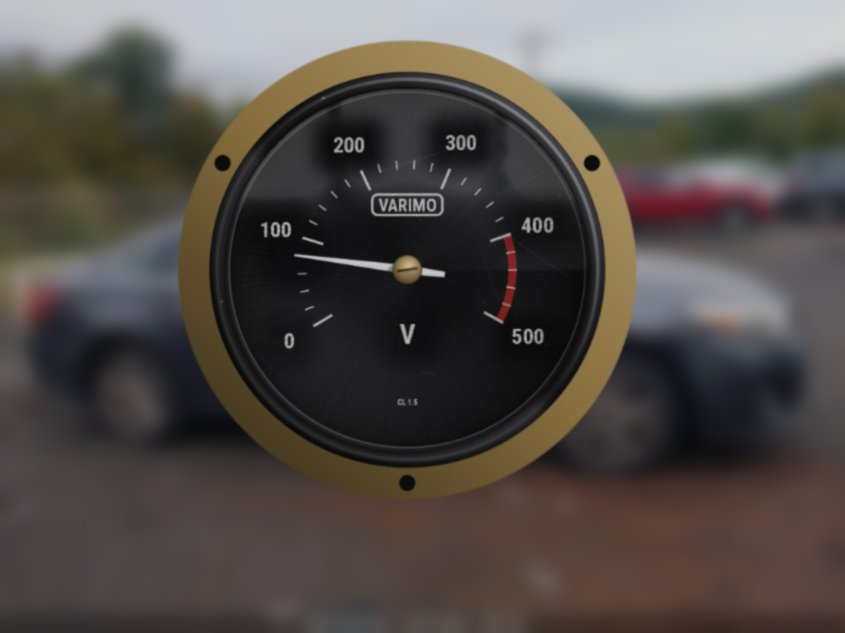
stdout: 80 V
